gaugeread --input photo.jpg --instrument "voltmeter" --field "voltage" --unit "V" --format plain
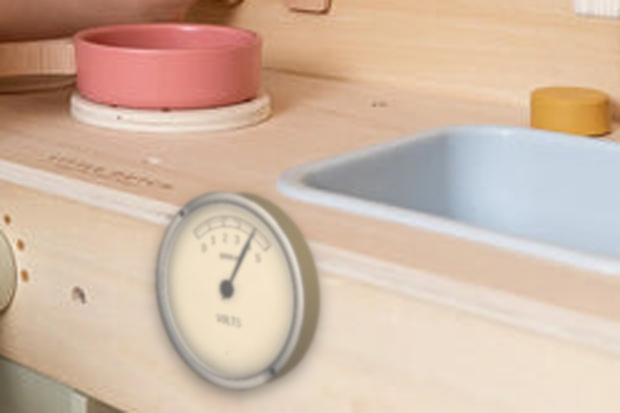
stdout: 4 V
